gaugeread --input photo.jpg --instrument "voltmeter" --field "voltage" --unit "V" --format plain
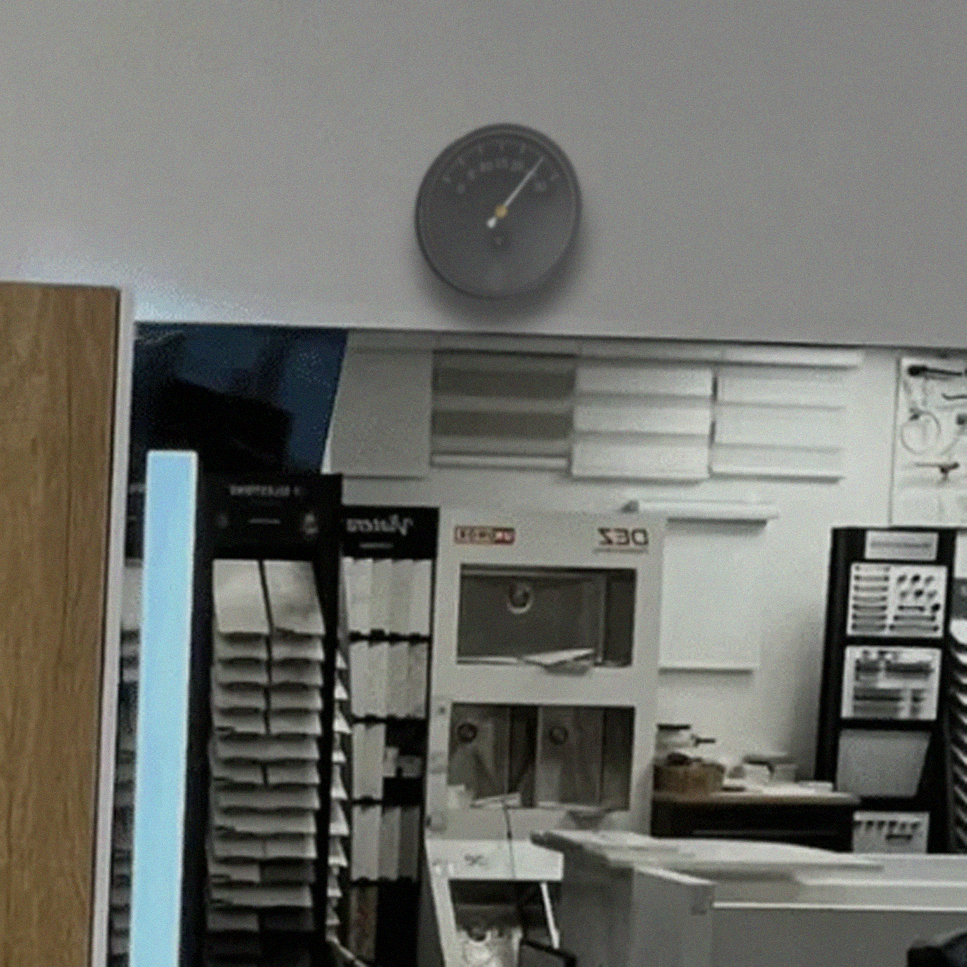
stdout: 25 V
